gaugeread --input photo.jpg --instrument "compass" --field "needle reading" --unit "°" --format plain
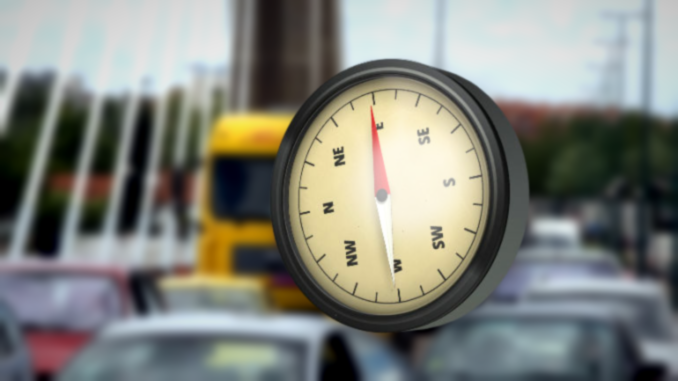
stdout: 90 °
